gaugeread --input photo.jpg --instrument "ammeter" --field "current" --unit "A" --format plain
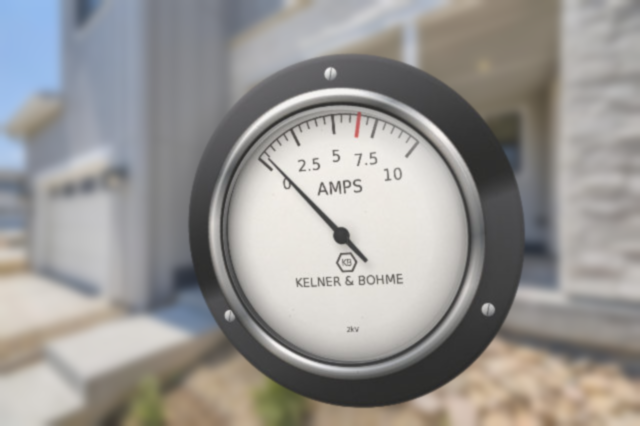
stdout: 0.5 A
